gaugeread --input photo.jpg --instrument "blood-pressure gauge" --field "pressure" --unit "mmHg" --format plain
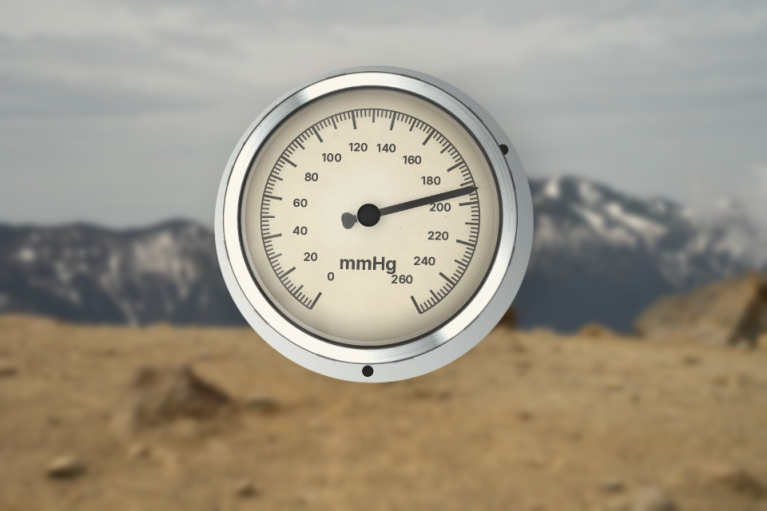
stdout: 194 mmHg
